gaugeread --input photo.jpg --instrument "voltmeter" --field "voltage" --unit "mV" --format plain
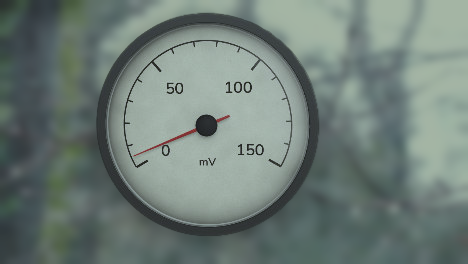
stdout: 5 mV
